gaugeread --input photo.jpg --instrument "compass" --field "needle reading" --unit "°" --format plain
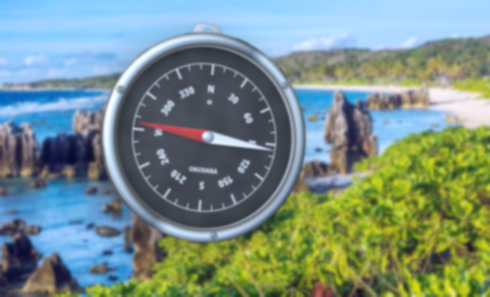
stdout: 275 °
